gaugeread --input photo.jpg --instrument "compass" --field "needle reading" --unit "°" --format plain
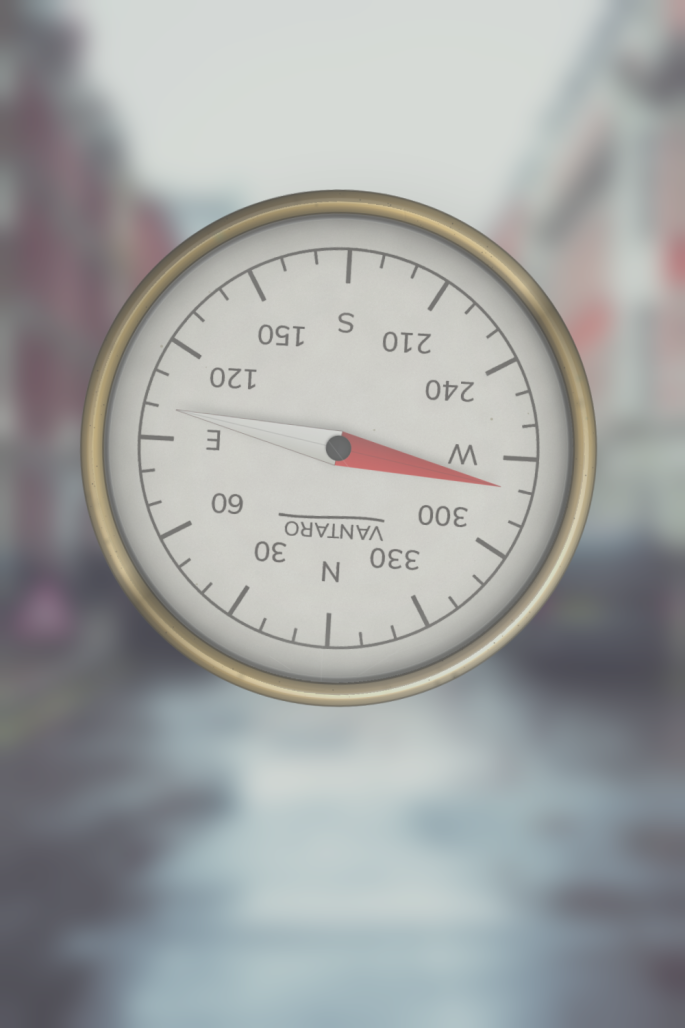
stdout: 280 °
